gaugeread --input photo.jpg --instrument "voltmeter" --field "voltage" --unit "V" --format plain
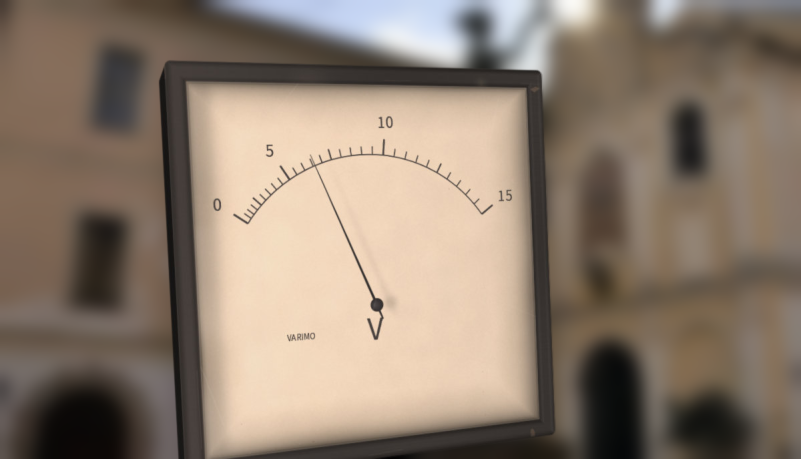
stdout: 6.5 V
